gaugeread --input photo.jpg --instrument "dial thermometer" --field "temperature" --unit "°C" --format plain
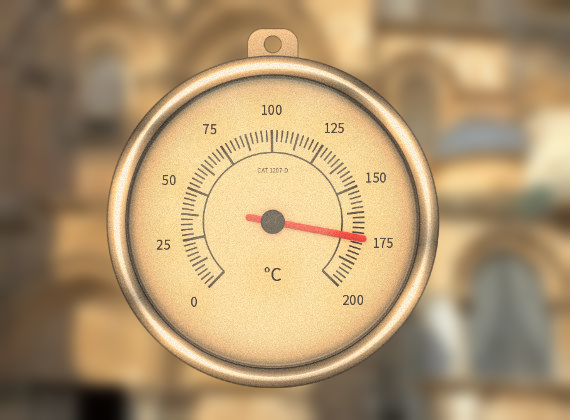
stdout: 175 °C
